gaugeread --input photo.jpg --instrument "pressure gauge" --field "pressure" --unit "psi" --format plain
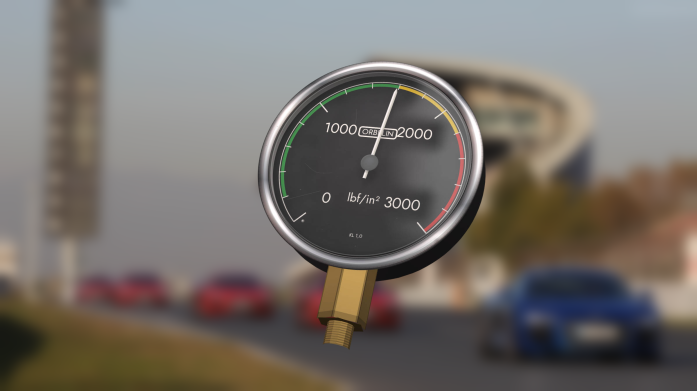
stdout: 1600 psi
